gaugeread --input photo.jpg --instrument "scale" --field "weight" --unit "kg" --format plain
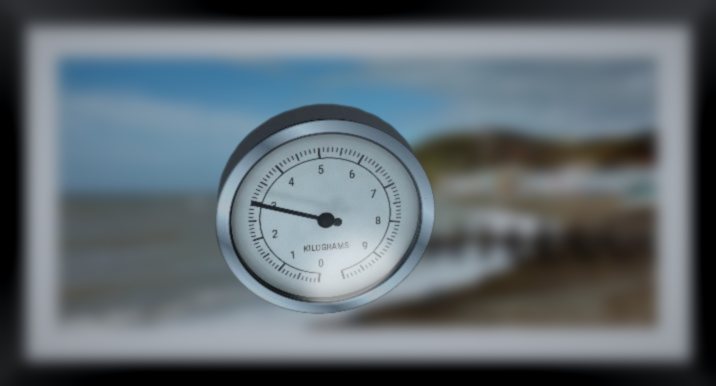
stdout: 3 kg
